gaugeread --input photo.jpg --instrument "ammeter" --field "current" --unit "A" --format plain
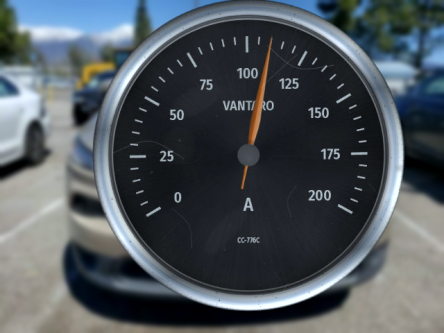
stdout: 110 A
